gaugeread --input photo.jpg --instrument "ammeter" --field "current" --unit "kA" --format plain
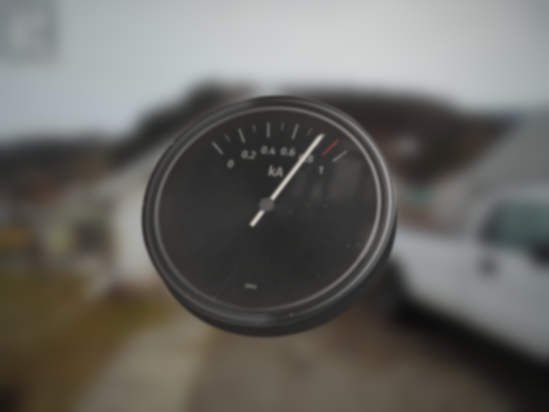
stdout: 0.8 kA
